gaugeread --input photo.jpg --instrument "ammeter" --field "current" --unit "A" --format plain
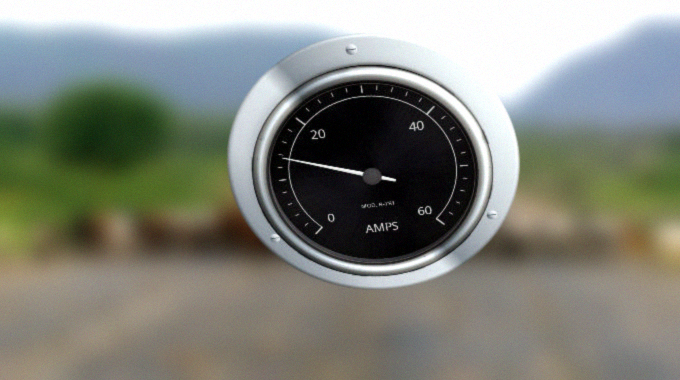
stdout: 14 A
